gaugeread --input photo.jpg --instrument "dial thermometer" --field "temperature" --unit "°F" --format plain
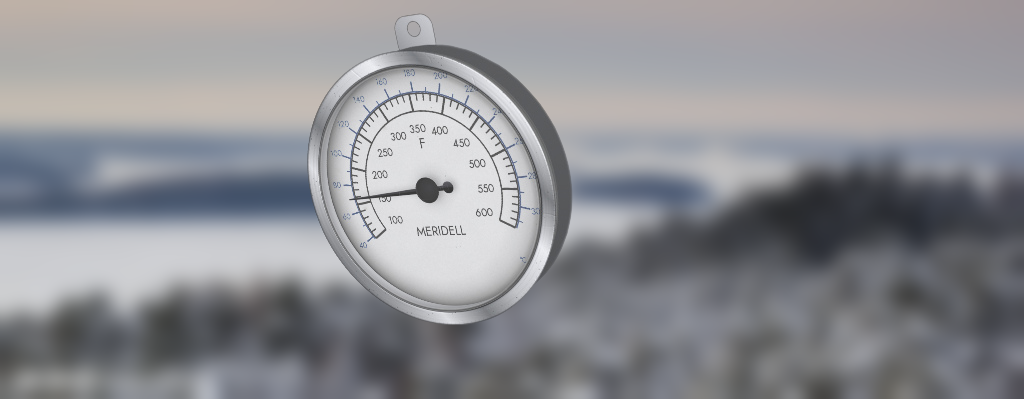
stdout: 160 °F
